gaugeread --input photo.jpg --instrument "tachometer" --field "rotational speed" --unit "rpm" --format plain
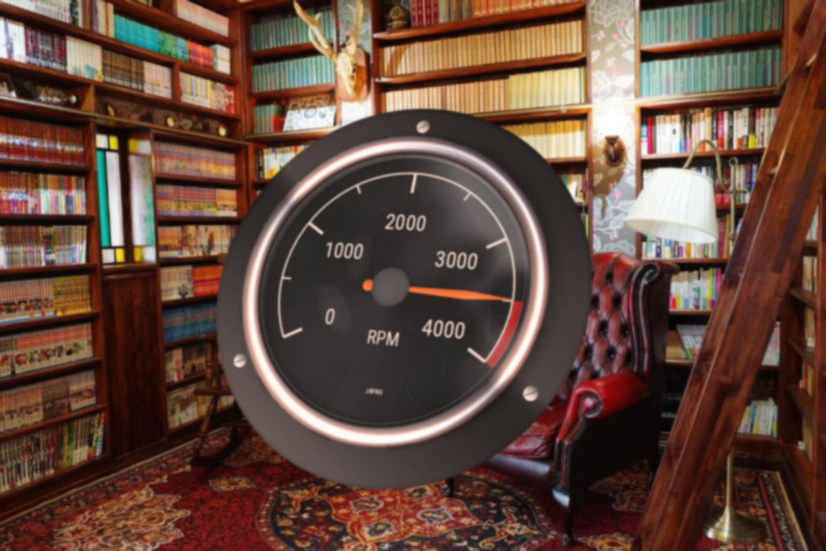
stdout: 3500 rpm
